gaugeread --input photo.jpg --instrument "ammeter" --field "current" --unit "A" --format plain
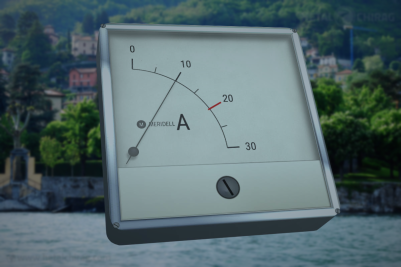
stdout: 10 A
